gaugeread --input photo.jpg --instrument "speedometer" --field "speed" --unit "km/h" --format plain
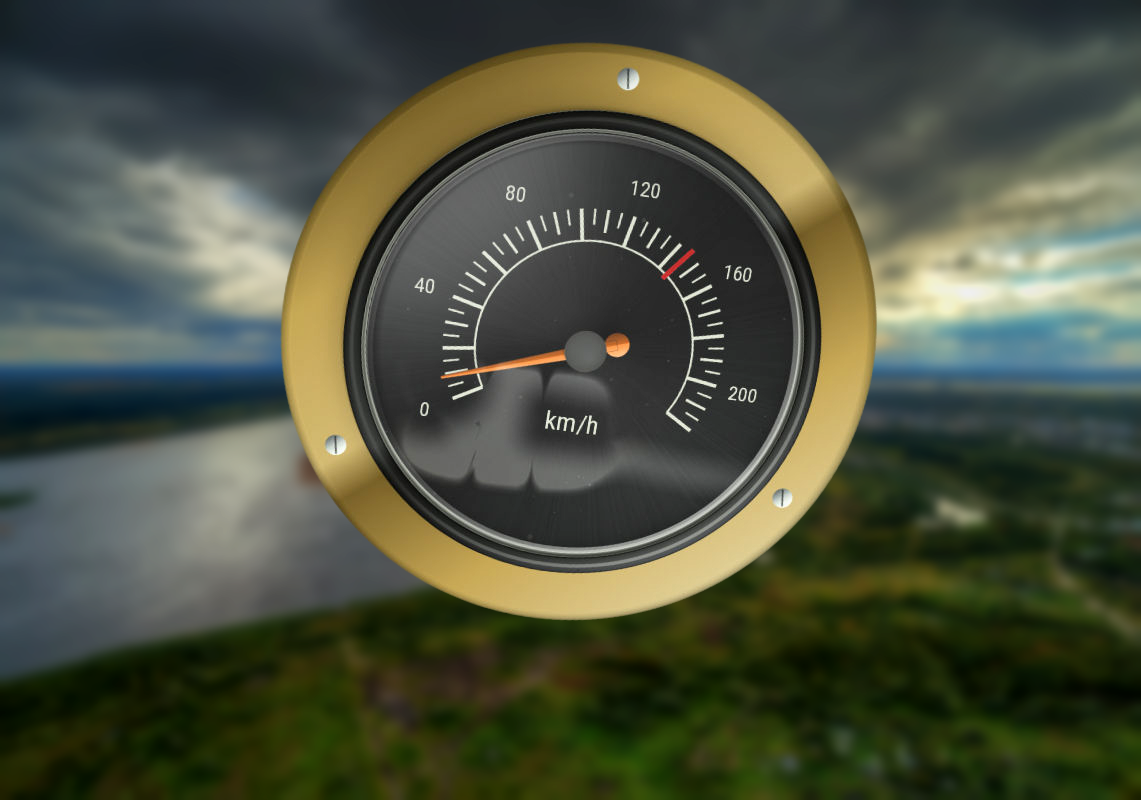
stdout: 10 km/h
